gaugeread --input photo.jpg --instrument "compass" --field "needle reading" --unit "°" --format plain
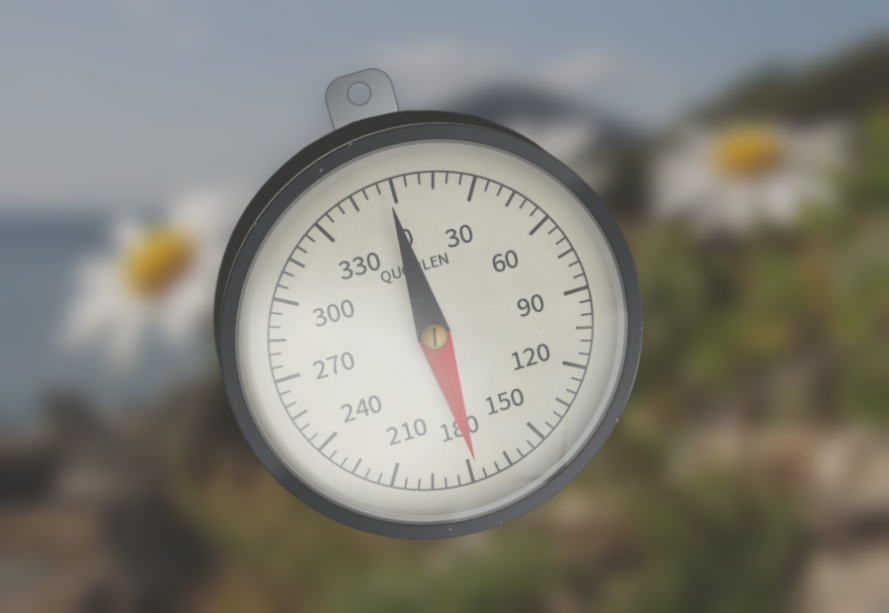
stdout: 177.5 °
